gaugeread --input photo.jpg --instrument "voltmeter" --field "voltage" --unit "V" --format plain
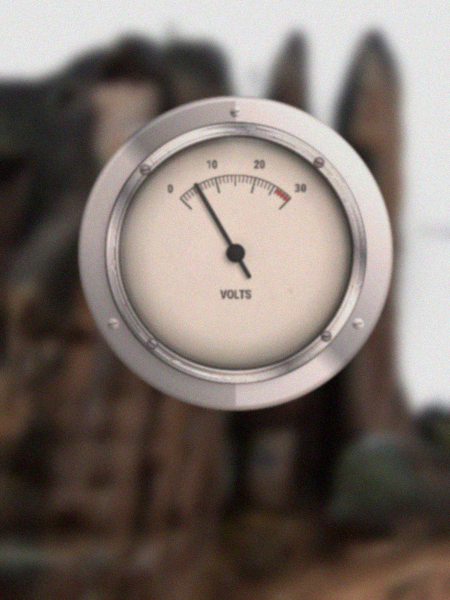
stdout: 5 V
